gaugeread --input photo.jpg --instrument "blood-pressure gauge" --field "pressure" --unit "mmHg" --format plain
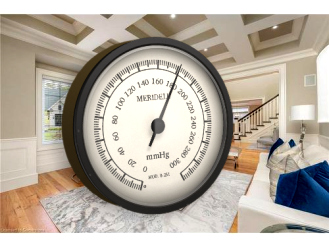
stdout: 180 mmHg
